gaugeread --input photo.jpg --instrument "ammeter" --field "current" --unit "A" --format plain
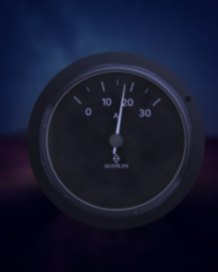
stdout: 17.5 A
